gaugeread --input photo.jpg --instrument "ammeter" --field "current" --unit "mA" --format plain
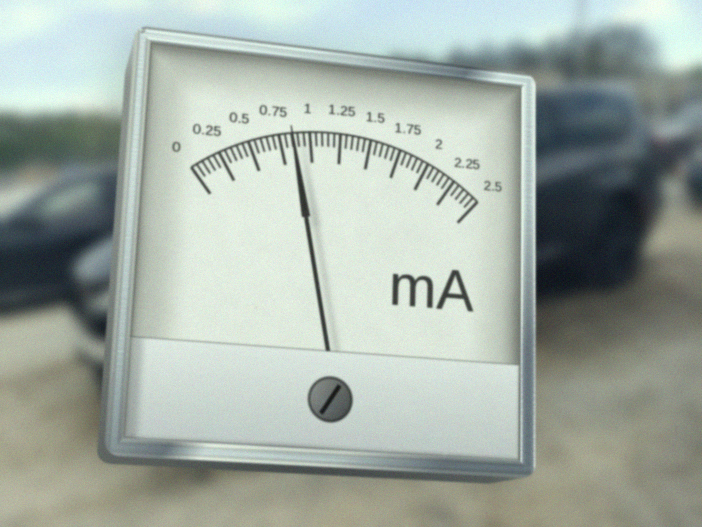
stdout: 0.85 mA
